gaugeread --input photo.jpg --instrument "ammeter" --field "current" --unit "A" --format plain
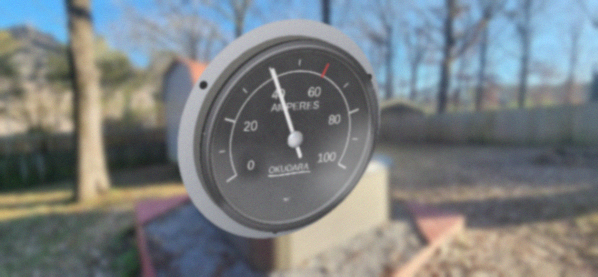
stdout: 40 A
